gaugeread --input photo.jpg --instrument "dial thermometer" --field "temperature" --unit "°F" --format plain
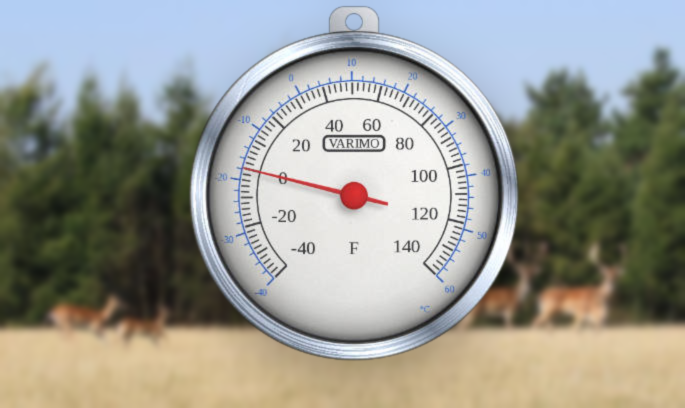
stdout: 0 °F
